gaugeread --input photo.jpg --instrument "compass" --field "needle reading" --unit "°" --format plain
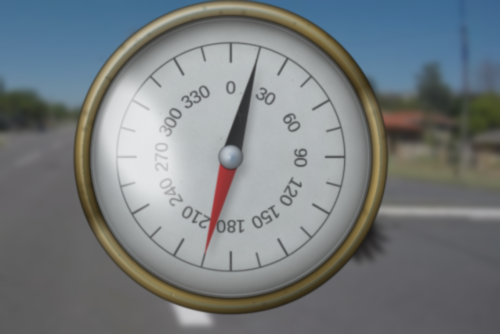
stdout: 195 °
